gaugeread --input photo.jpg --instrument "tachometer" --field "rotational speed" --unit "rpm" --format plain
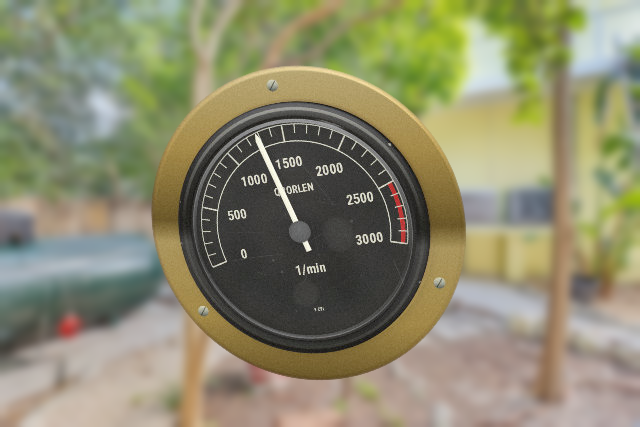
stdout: 1300 rpm
